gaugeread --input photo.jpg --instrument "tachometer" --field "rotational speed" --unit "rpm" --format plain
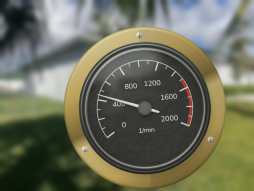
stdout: 450 rpm
